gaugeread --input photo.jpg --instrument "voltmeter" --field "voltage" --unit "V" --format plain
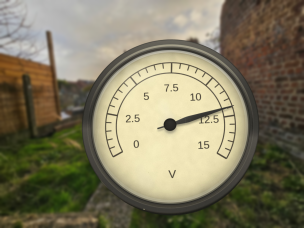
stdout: 12 V
